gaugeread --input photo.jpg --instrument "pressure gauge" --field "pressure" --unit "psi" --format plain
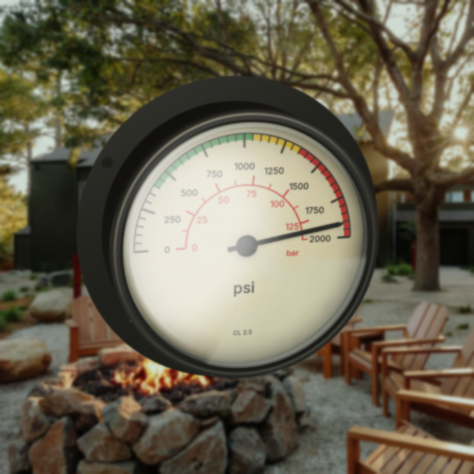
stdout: 1900 psi
